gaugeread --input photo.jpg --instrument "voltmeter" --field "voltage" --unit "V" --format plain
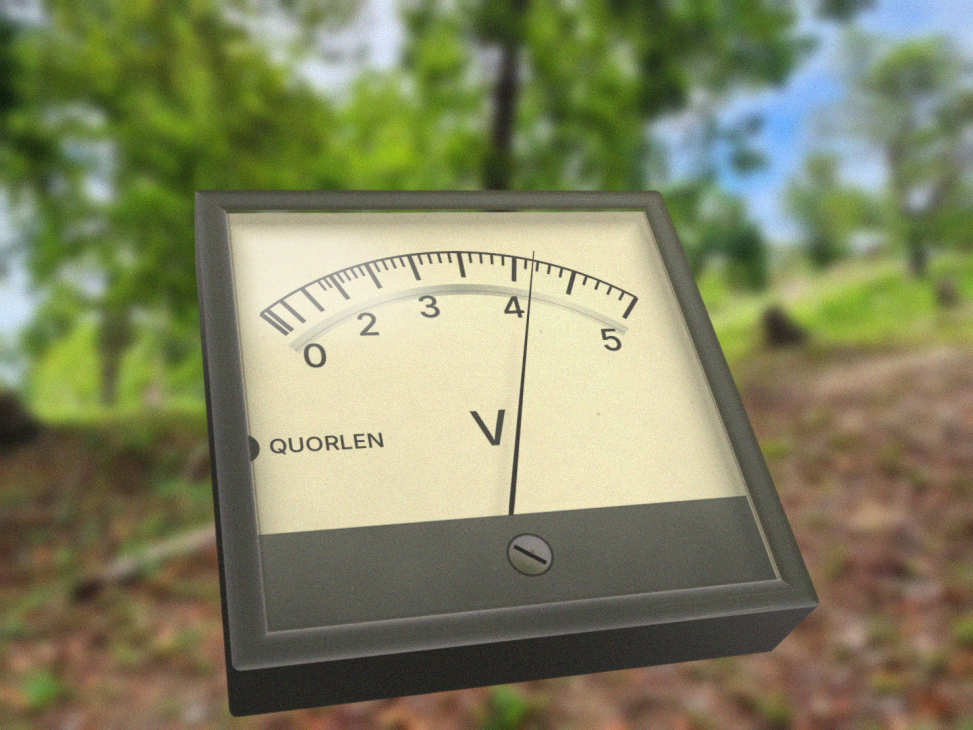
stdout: 4.15 V
